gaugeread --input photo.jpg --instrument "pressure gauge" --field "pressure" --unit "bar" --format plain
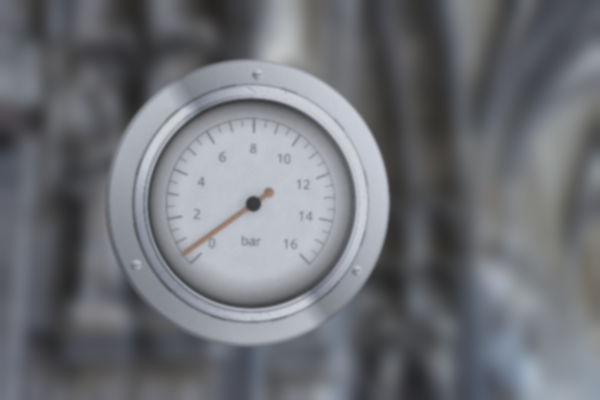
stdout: 0.5 bar
